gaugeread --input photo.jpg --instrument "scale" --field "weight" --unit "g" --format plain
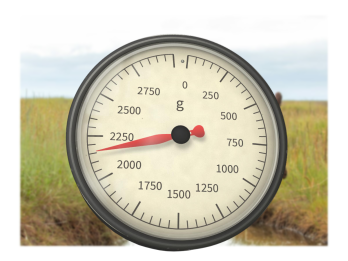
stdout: 2150 g
